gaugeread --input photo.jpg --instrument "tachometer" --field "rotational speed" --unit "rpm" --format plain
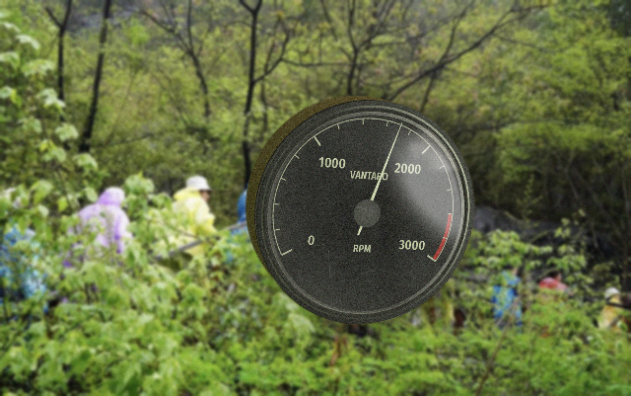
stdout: 1700 rpm
